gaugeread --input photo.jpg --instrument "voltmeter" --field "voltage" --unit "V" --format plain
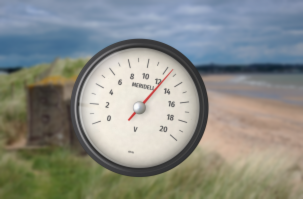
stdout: 12.5 V
